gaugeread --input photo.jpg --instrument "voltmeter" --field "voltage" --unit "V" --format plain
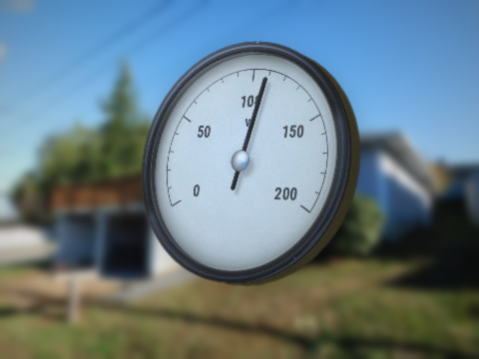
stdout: 110 V
